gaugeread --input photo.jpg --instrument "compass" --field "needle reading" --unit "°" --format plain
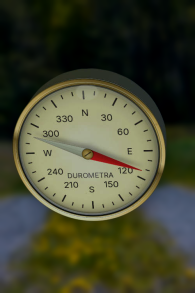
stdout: 110 °
